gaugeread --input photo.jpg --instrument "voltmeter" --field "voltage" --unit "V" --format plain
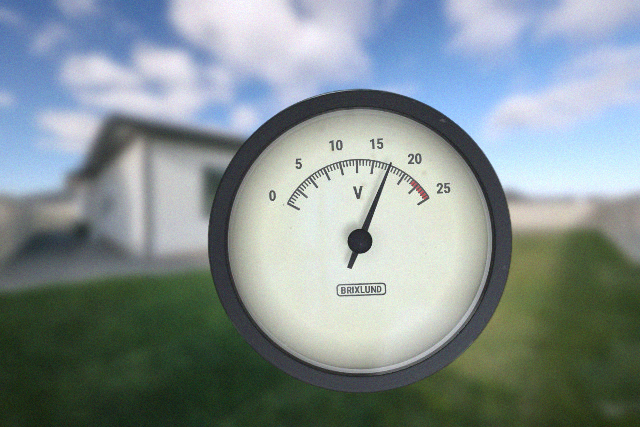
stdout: 17.5 V
